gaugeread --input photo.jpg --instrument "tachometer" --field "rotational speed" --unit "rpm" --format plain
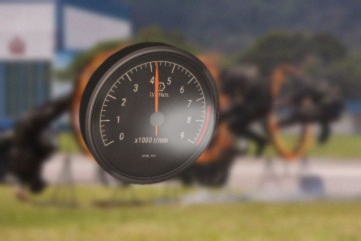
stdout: 4200 rpm
